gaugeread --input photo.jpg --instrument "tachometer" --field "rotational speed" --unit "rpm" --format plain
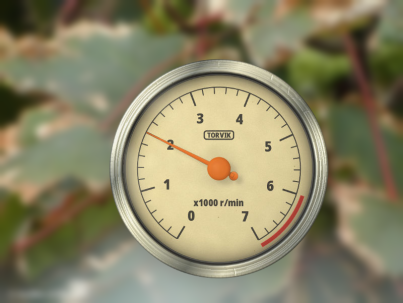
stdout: 2000 rpm
